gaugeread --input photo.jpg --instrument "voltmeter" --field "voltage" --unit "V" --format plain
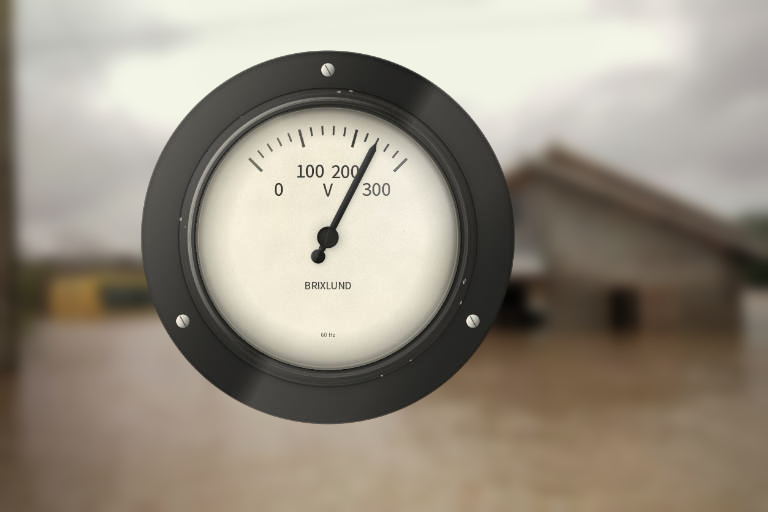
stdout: 240 V
